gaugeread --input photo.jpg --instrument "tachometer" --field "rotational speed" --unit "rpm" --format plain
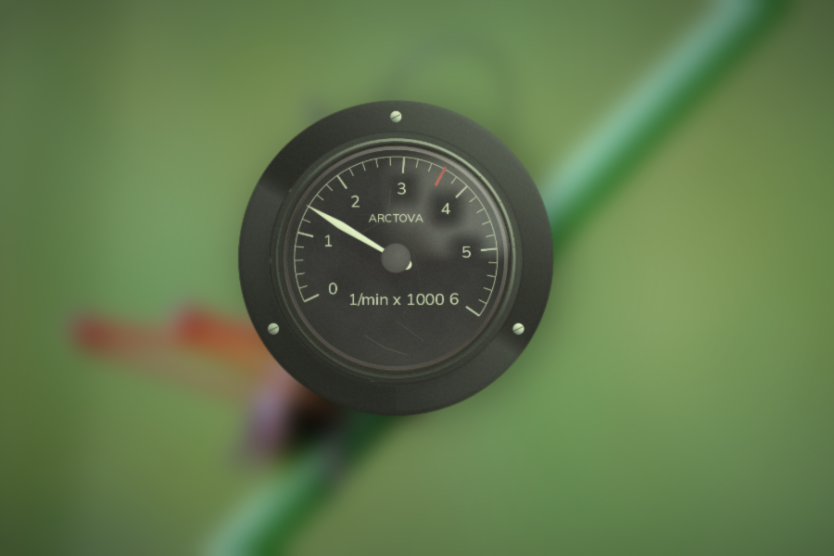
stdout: 1400 rpm
